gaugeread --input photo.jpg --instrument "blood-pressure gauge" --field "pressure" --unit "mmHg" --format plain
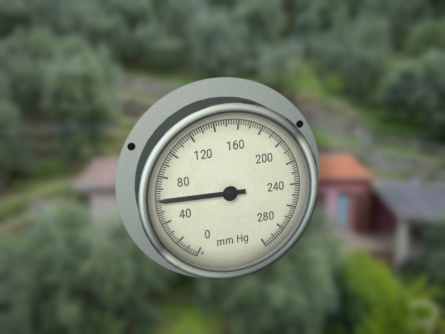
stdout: 60 mmHg
